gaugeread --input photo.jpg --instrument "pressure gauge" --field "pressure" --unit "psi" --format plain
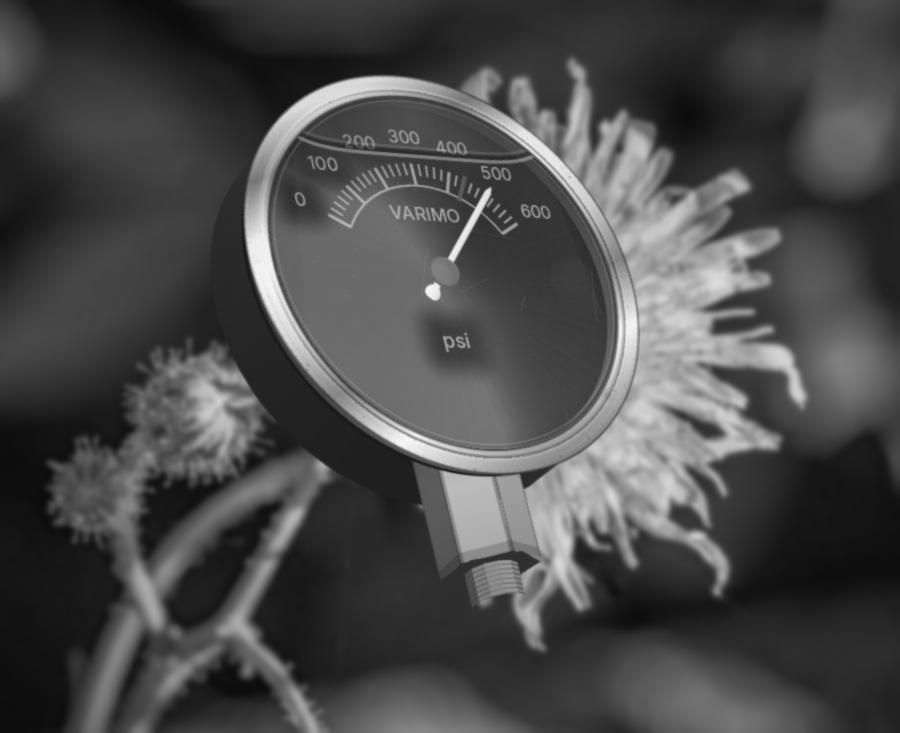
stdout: 500 psi
